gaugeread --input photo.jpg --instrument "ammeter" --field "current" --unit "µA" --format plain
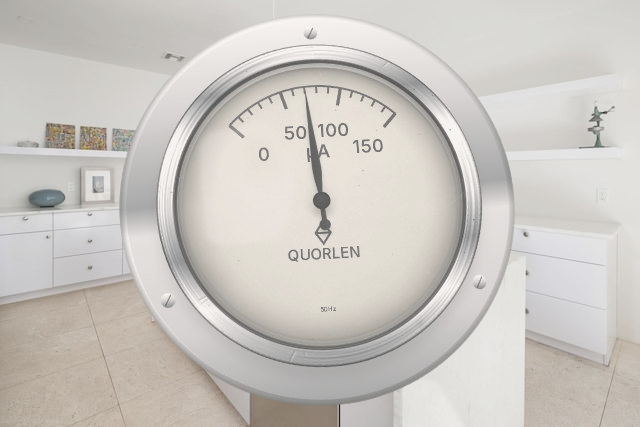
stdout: 70 µA
